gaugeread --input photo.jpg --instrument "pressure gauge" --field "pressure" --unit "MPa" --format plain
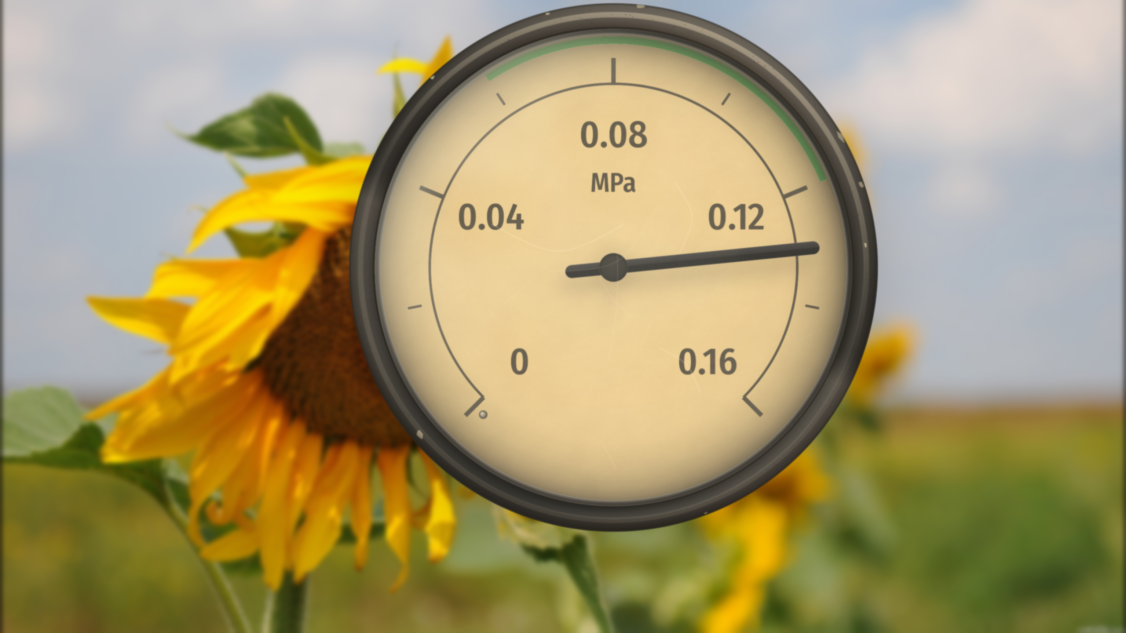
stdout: 0.13 MPa
